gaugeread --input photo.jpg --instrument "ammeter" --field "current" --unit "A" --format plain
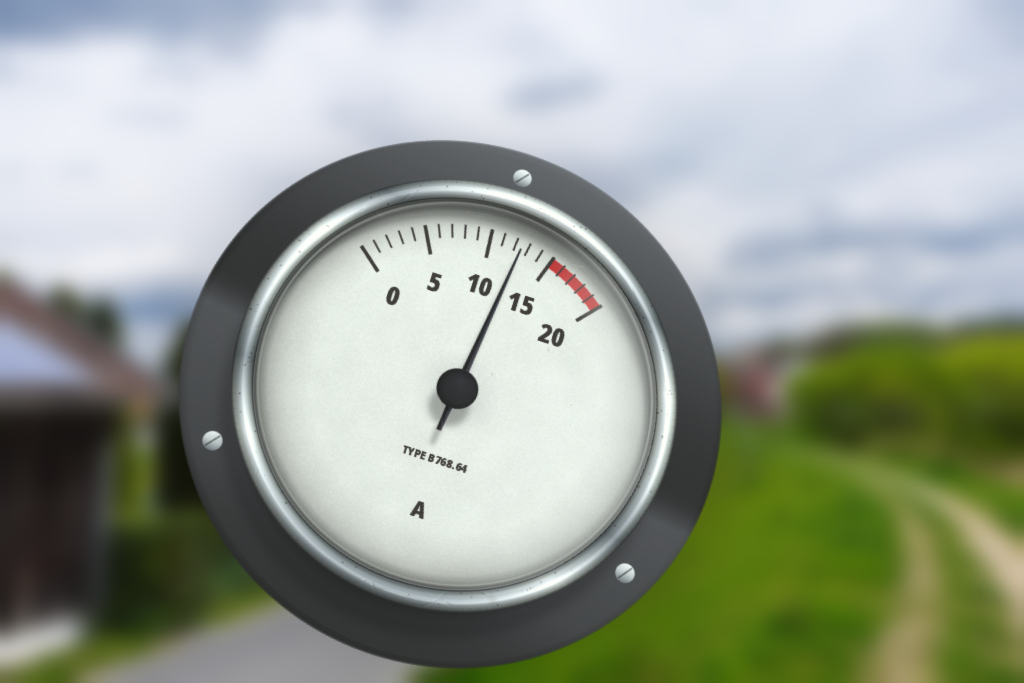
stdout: 12.5 A
